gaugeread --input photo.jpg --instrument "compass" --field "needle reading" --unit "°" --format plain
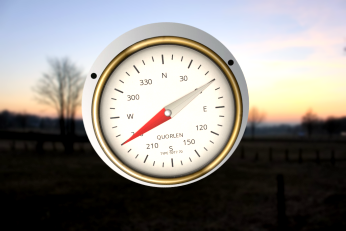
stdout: 240 °
